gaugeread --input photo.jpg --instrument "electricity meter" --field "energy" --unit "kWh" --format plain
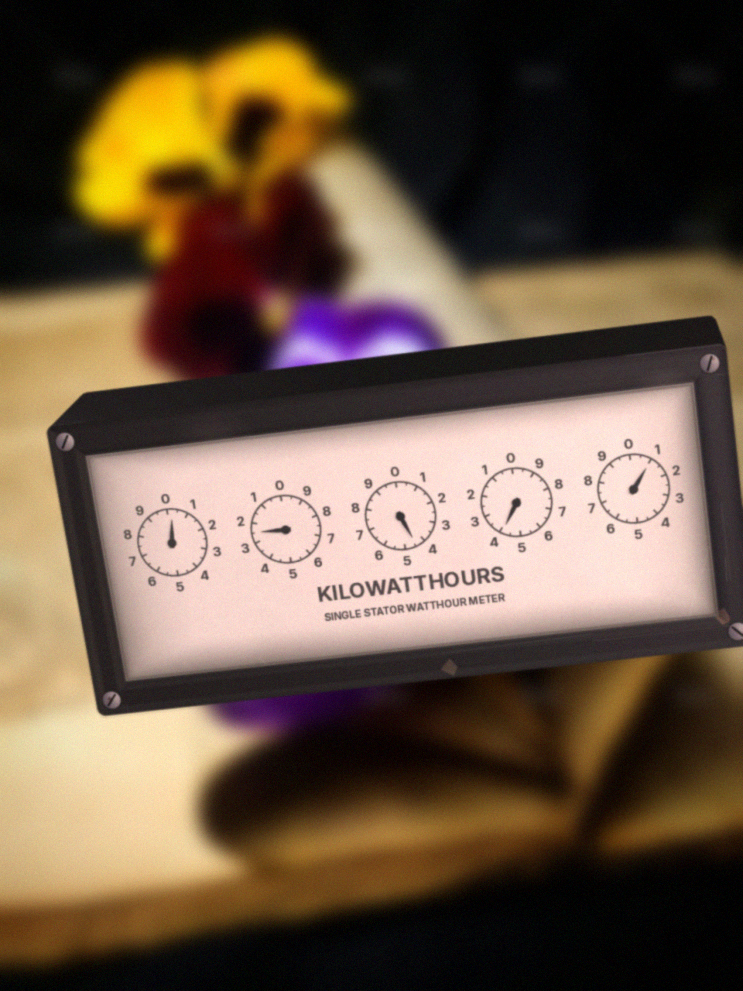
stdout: 2441 kWh
